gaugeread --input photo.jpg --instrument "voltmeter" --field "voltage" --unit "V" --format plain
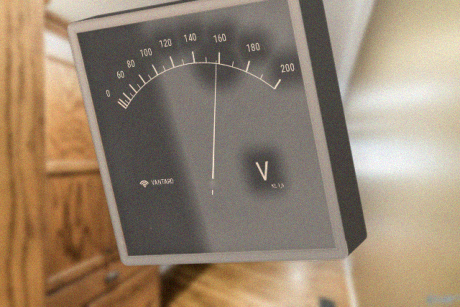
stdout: 160 V
